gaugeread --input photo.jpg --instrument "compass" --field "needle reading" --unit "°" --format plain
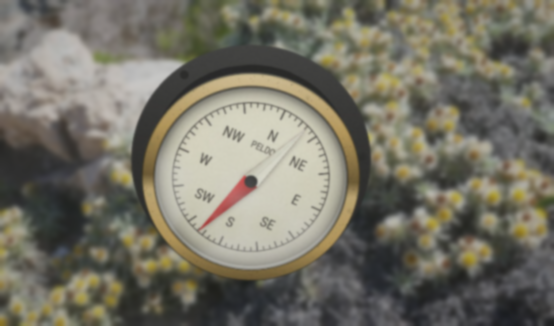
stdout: 200 °
